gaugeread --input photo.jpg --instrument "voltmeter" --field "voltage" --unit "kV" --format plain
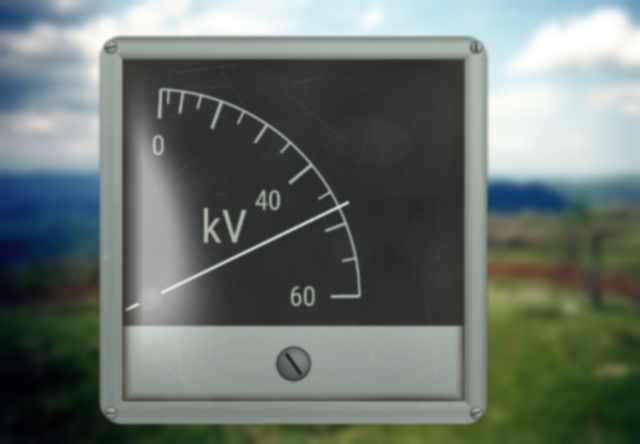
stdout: 47.5 kV
